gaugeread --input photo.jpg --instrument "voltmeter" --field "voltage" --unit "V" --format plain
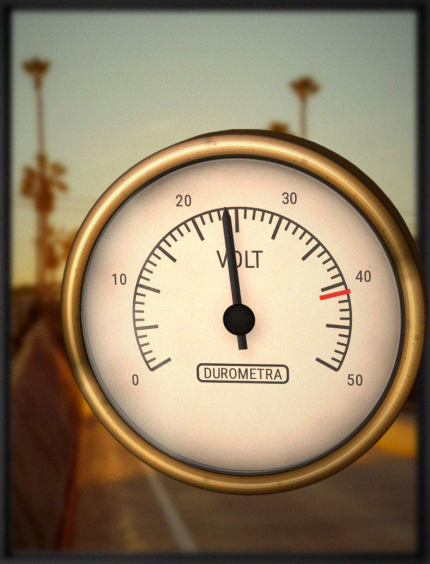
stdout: 24 V
